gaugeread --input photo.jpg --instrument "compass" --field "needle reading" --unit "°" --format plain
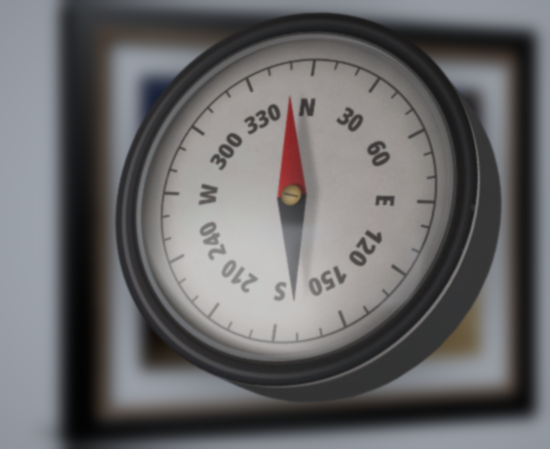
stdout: 350 °
